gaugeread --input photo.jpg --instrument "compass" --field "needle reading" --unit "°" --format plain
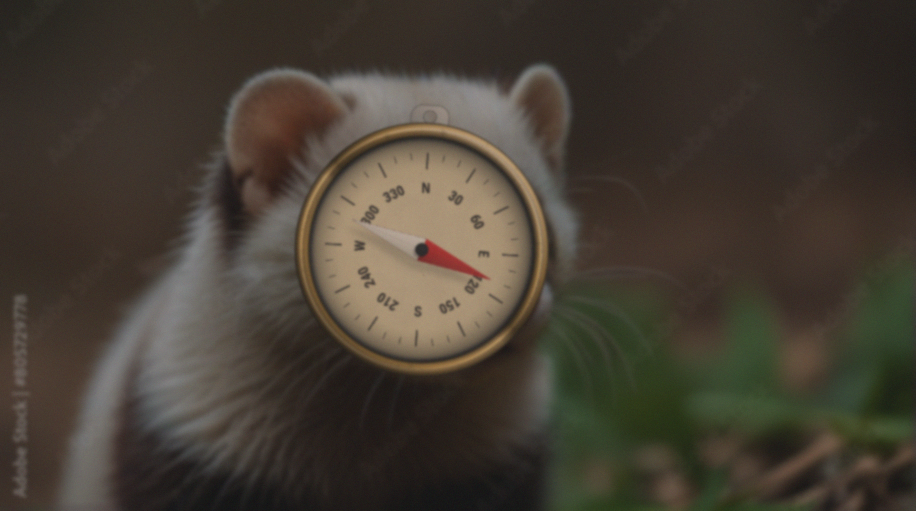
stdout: 110 °
